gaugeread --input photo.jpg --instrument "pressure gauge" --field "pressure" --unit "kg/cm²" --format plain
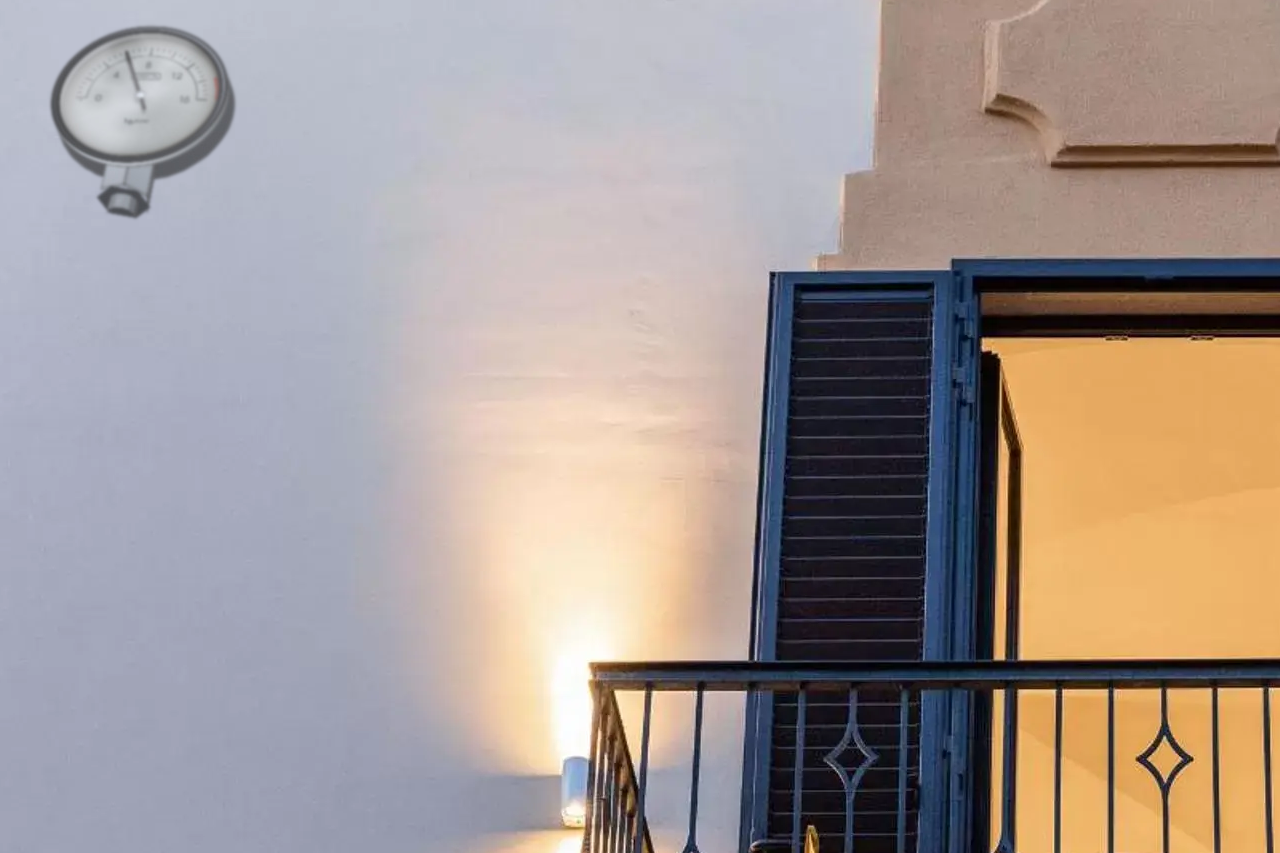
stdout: 6 kg/cm²
